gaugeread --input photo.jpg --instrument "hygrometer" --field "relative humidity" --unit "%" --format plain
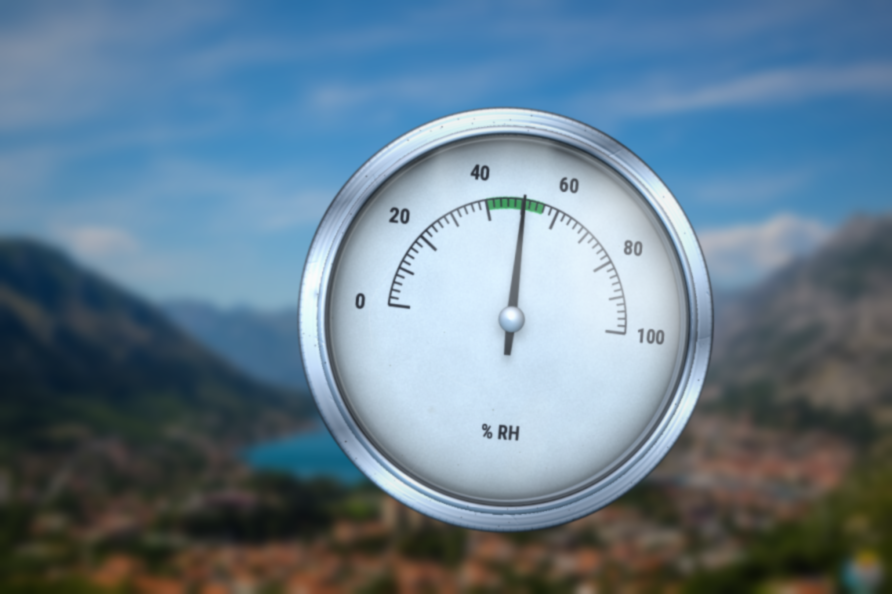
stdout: 50 %
